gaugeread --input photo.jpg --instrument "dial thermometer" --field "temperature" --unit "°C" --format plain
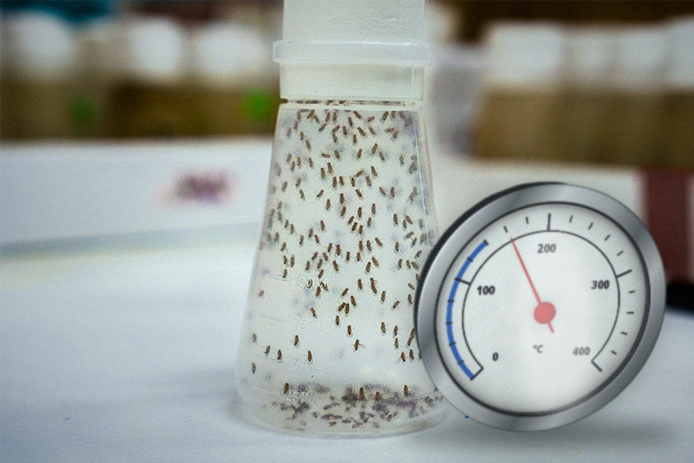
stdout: 160 °C
